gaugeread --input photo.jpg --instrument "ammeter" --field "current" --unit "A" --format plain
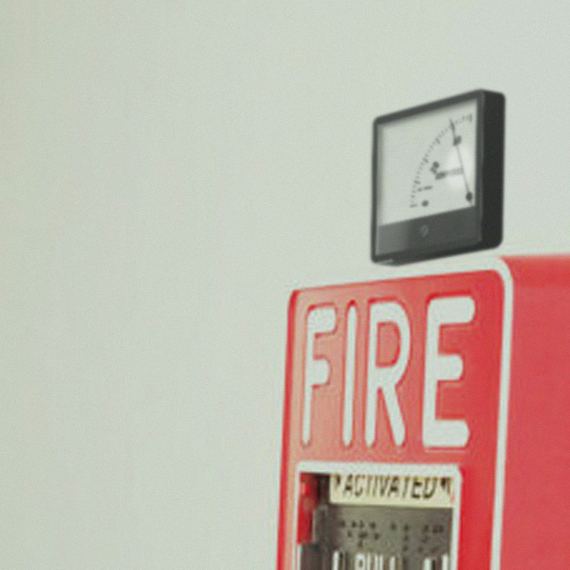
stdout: 40 A
